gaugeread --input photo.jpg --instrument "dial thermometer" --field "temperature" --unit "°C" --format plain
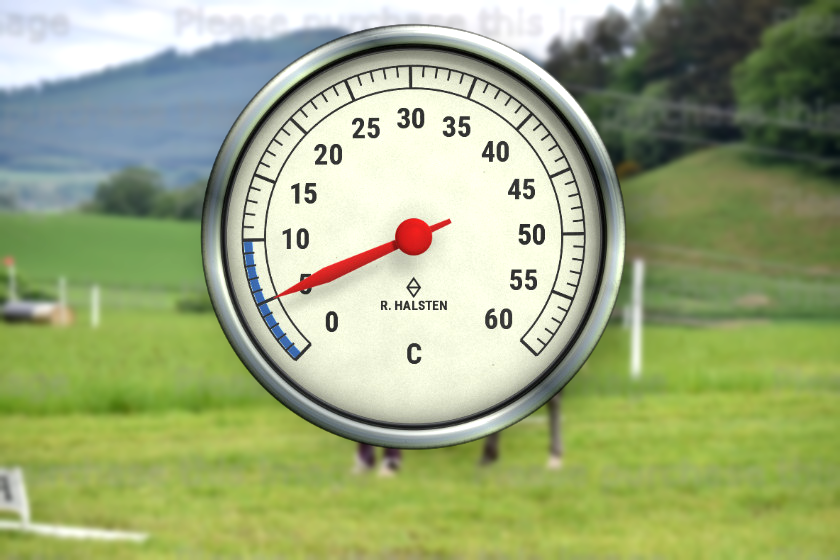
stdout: 5 °C
